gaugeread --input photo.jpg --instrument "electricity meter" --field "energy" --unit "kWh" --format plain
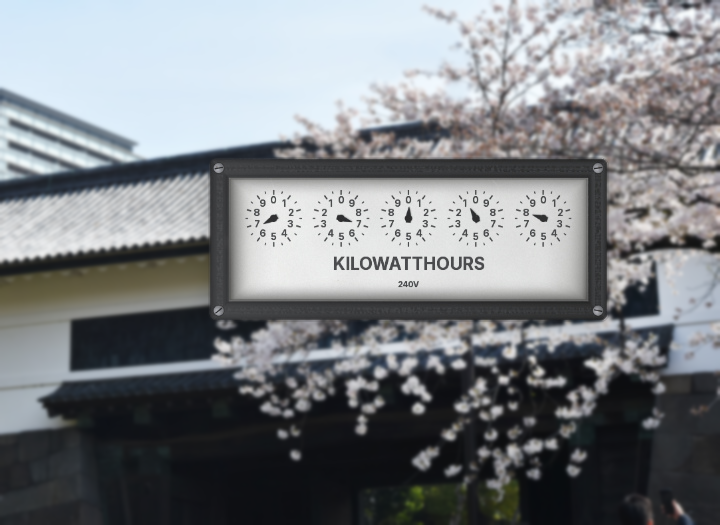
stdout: 67008 kWh
